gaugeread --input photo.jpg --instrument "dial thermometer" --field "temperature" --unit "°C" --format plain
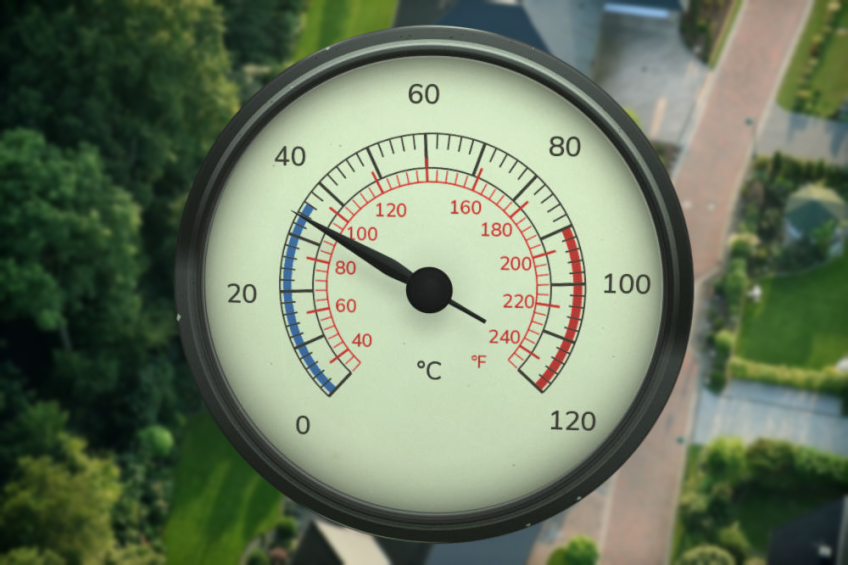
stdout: 34 °C
